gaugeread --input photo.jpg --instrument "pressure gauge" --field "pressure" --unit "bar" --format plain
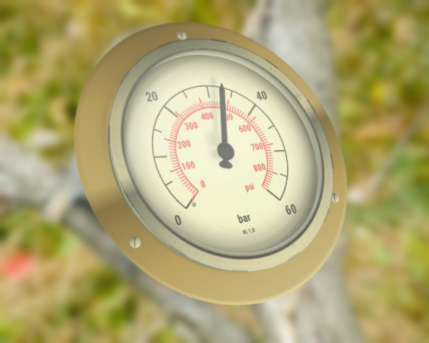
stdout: 32.5 bar
